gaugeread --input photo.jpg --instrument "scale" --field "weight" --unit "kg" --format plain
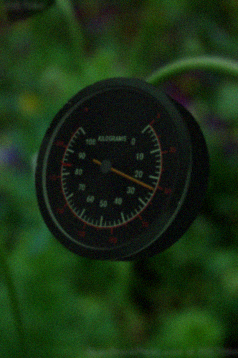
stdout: 24 kg
